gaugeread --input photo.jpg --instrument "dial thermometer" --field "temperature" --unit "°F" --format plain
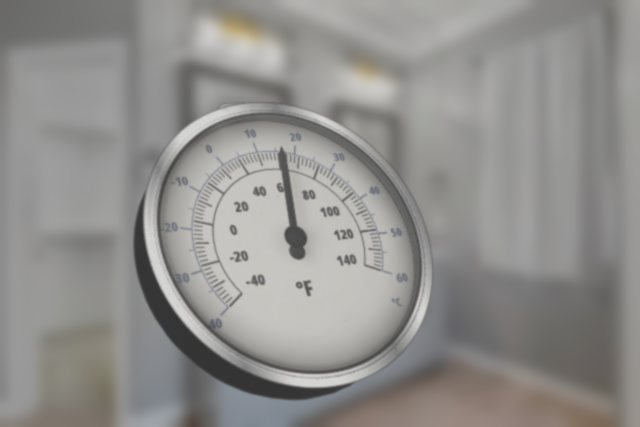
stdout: 60 °F
